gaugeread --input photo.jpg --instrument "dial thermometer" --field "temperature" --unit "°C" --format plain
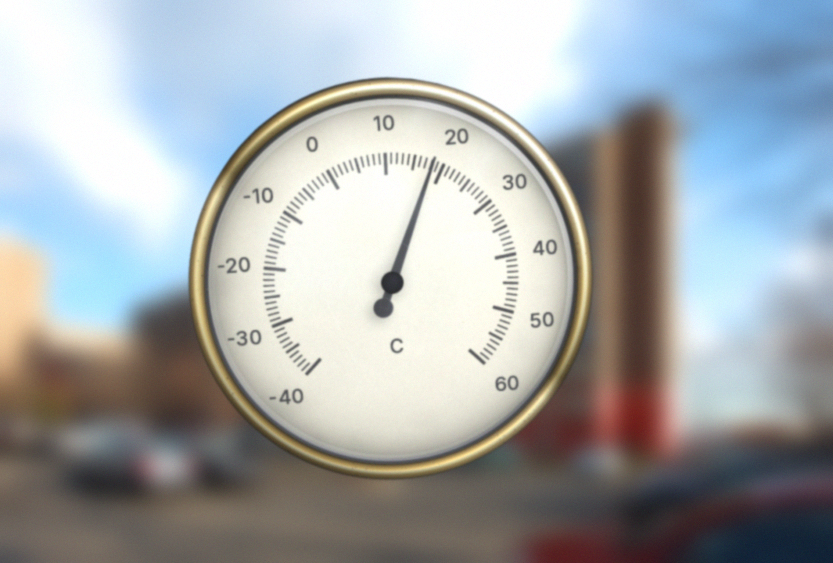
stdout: 18 °C
